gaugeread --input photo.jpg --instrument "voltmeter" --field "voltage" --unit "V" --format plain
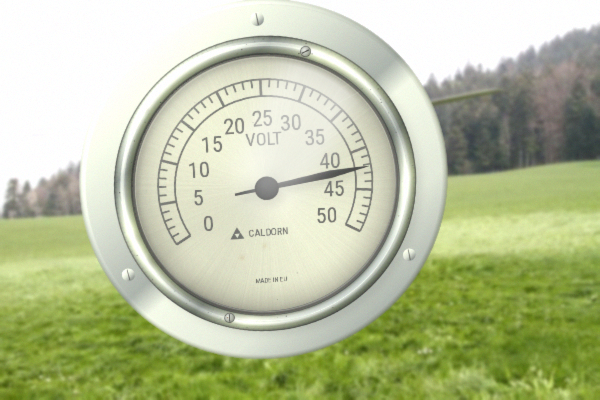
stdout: 42 V
